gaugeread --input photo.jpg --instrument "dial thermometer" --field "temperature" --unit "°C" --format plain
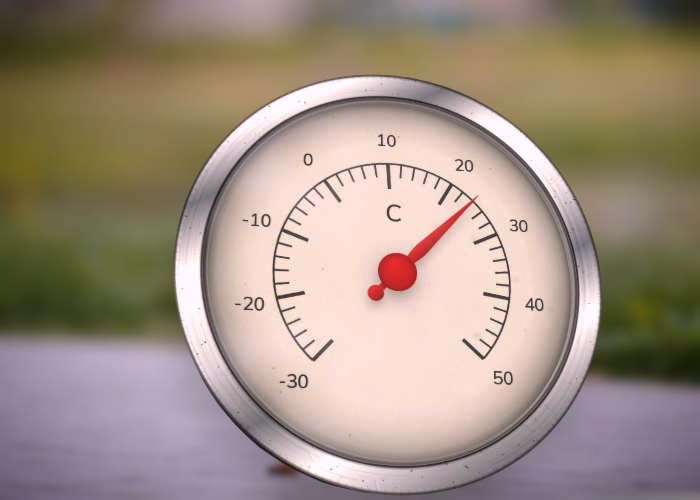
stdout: 24 °C
